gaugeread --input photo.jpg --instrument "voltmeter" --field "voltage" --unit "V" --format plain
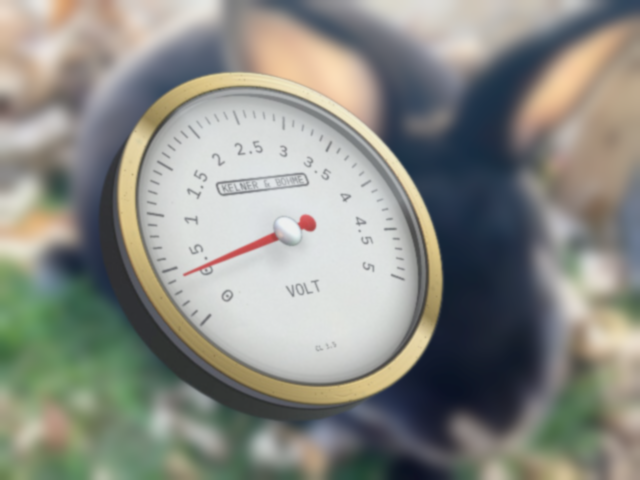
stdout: 0.4 V
